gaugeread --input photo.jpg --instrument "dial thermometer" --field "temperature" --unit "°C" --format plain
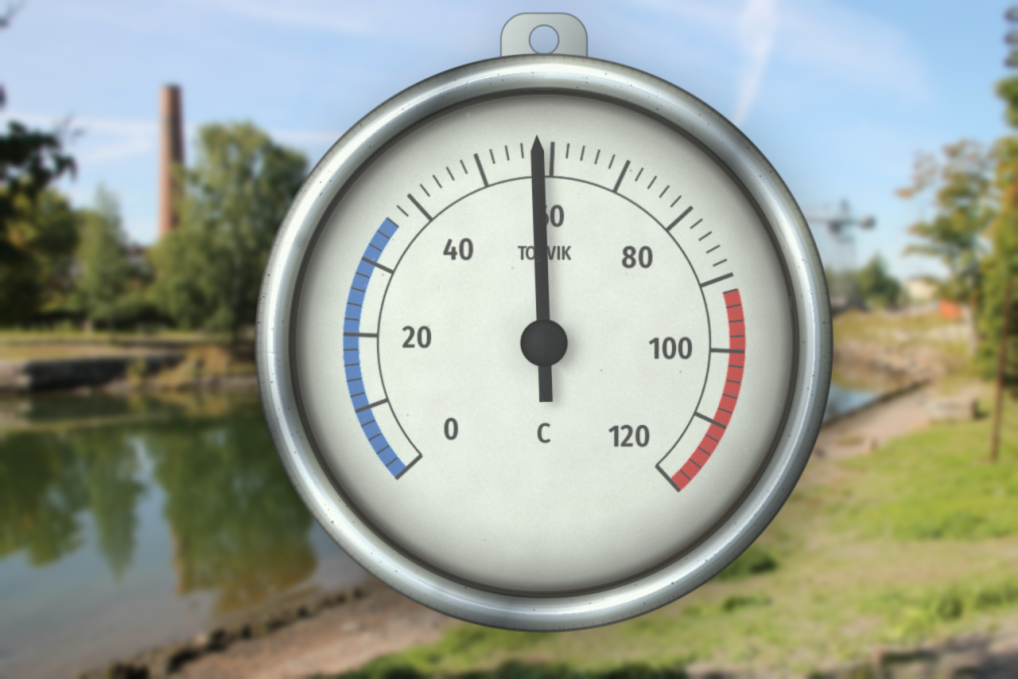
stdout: 58 °C
